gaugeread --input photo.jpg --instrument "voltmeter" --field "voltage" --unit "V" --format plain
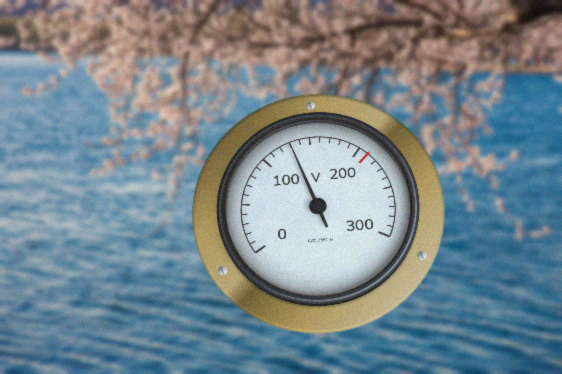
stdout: 130 V
